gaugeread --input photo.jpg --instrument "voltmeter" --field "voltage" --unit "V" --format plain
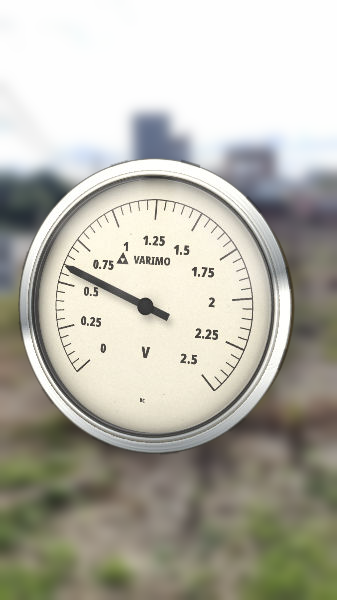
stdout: 0.6 V
